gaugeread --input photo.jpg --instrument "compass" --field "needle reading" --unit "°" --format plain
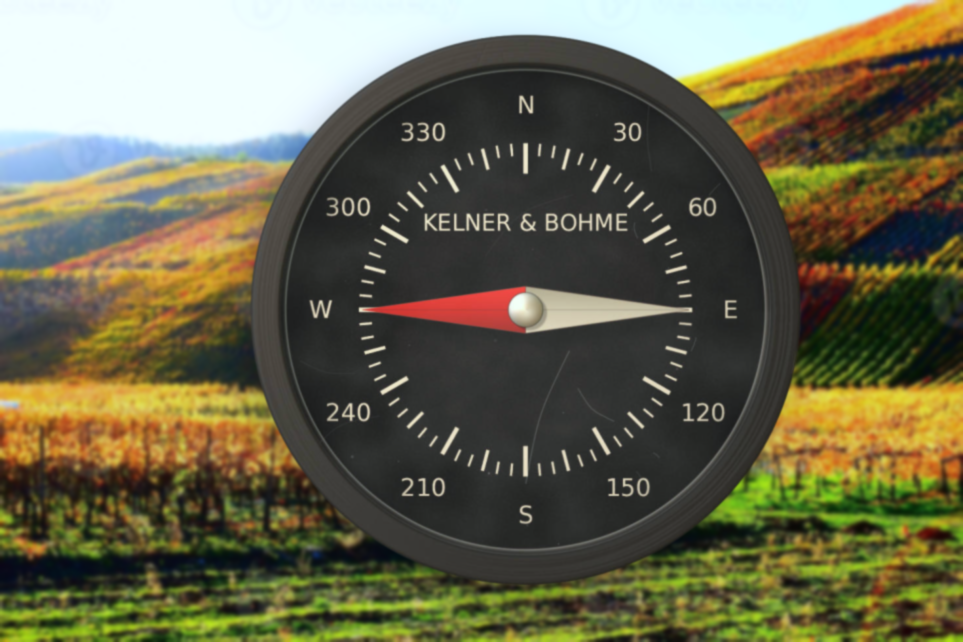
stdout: 270 °
